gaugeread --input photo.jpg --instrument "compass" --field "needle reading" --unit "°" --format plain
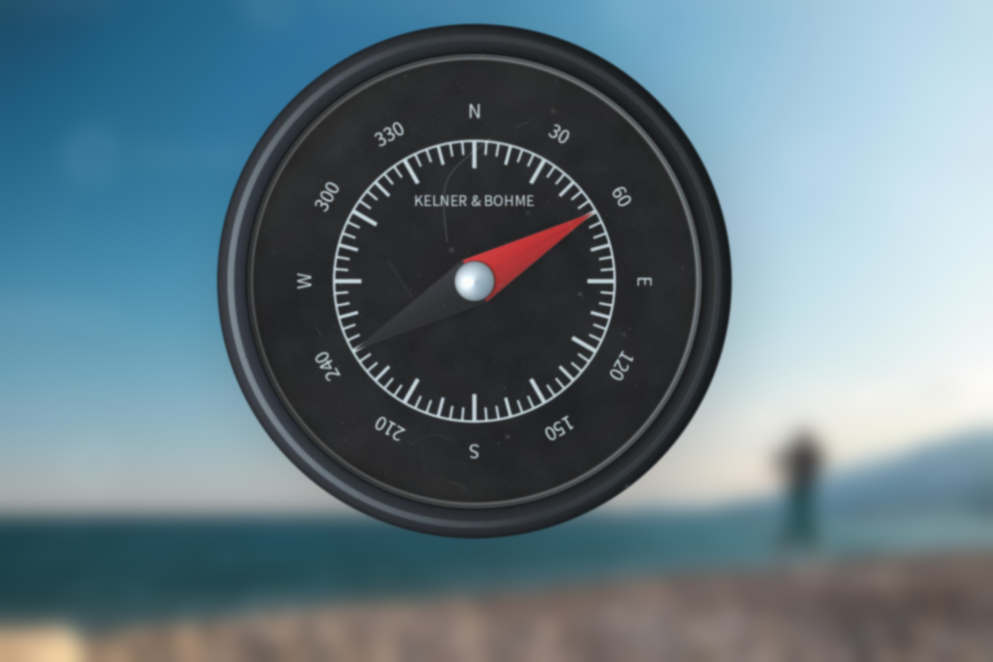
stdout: 60 °
